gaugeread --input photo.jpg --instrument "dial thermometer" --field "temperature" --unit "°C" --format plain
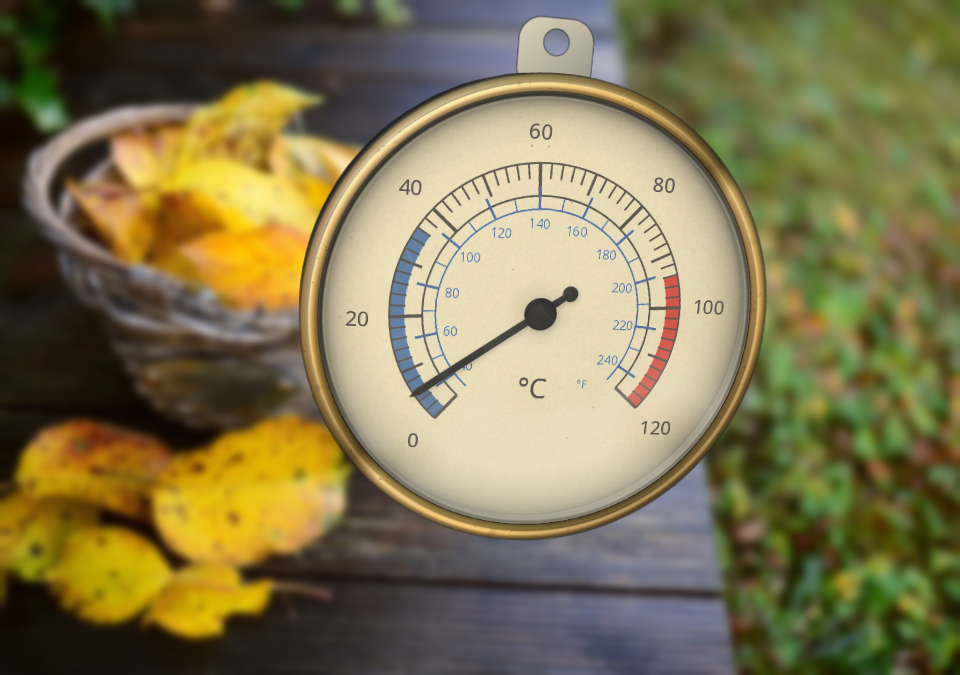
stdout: 6 °C
